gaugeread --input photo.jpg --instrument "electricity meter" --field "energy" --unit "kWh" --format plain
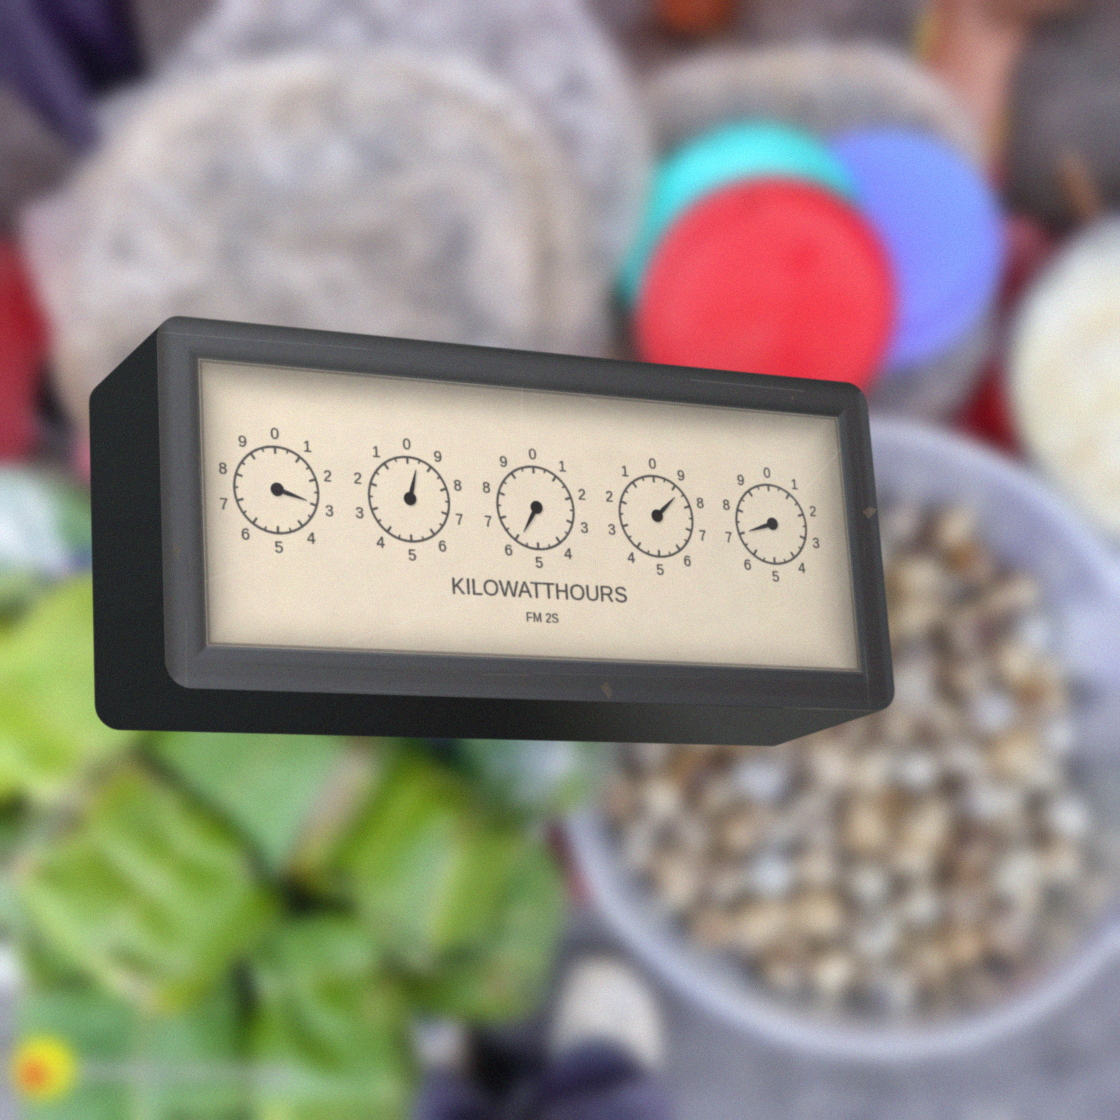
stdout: 29587 kWh
